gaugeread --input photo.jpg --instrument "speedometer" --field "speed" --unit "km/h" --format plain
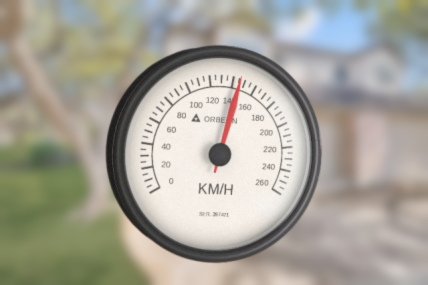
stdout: 145 km/h
